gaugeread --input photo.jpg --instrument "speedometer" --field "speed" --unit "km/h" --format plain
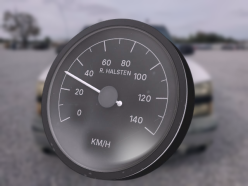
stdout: 30 km/h
